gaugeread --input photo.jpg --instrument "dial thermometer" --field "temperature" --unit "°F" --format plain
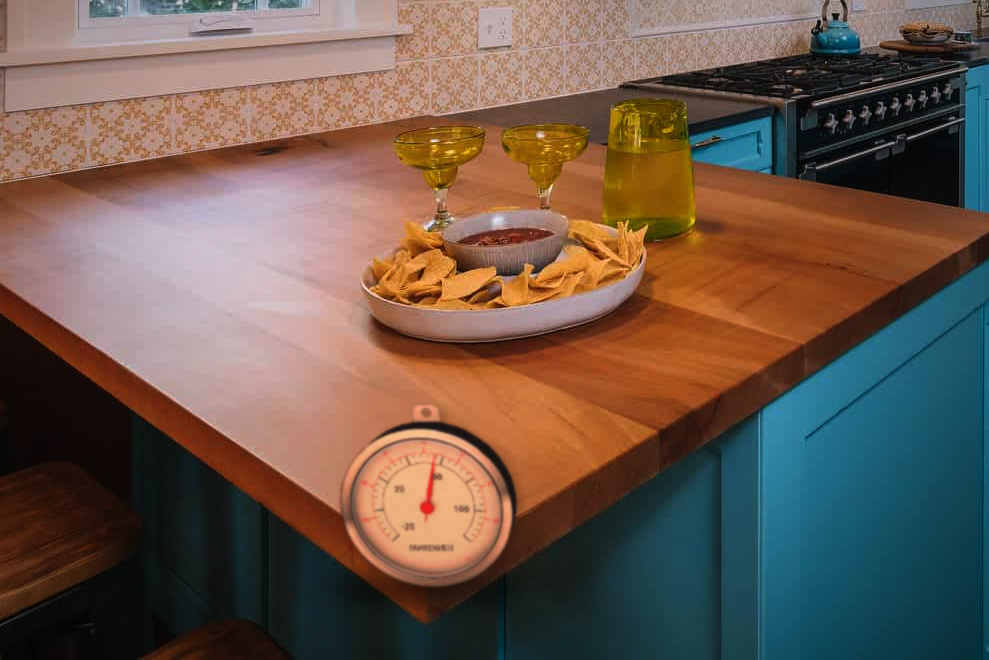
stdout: 56 °F
